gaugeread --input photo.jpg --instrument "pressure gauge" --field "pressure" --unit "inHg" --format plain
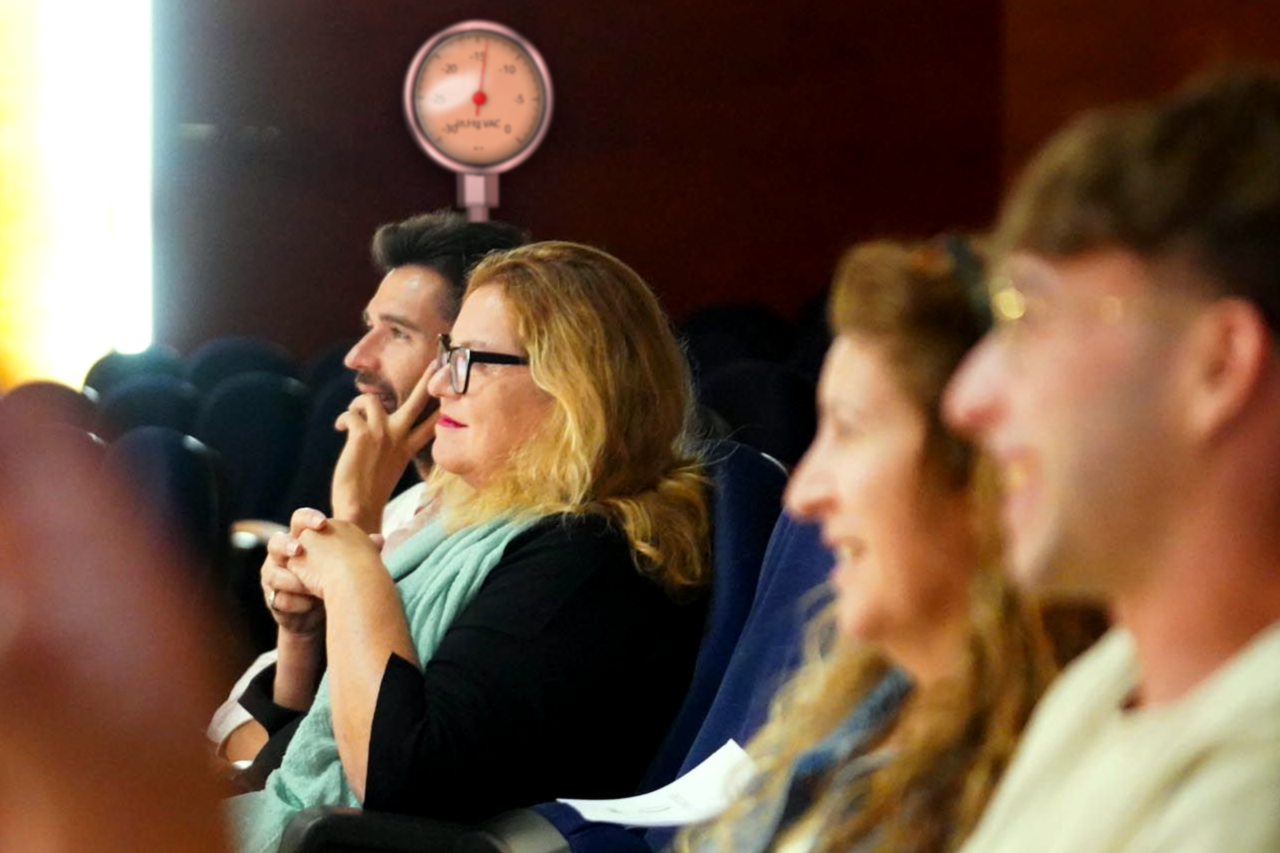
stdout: -14 inHg
